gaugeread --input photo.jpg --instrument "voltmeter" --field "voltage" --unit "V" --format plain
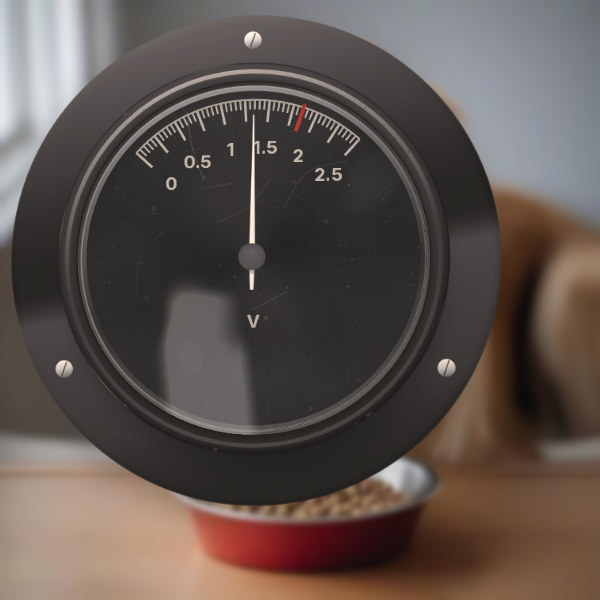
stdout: 1.35 V
